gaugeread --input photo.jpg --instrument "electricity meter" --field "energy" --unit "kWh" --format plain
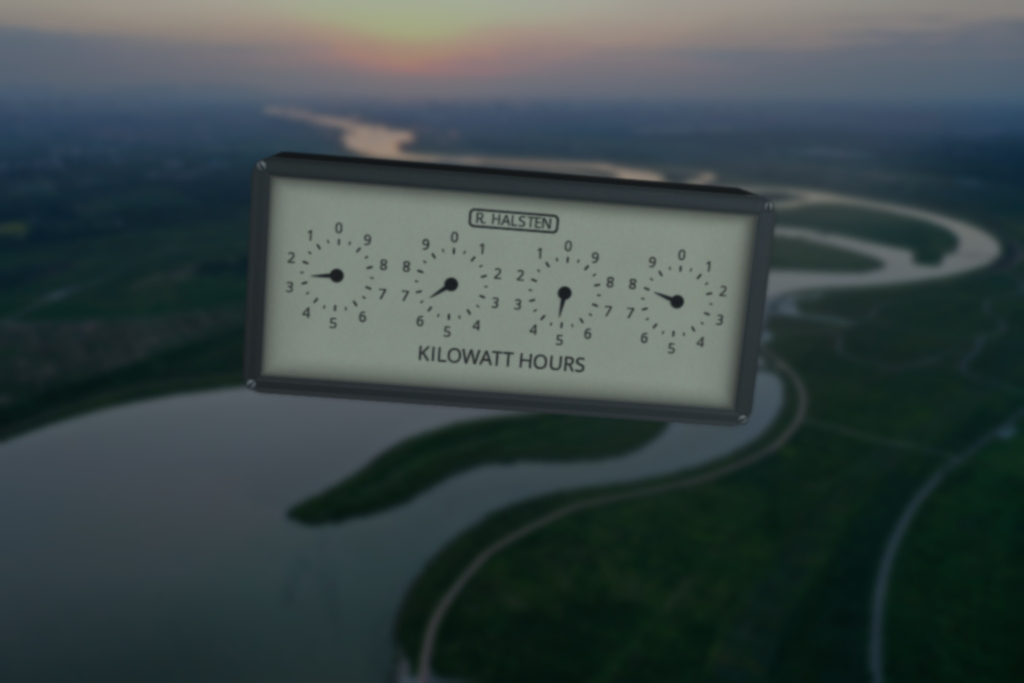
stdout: 2648 kWh
